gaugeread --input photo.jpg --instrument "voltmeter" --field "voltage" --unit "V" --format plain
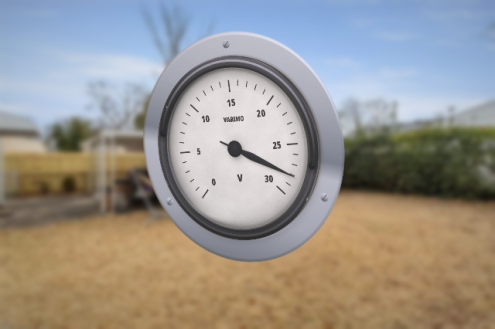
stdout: 28 V
